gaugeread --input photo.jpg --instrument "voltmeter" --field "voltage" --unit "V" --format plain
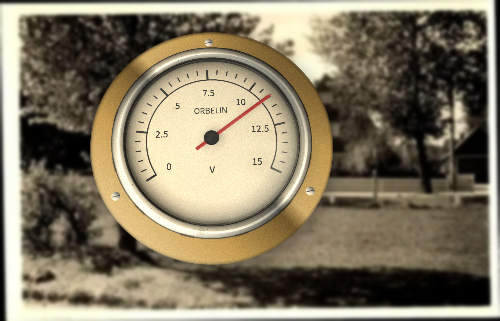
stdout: 11 V
